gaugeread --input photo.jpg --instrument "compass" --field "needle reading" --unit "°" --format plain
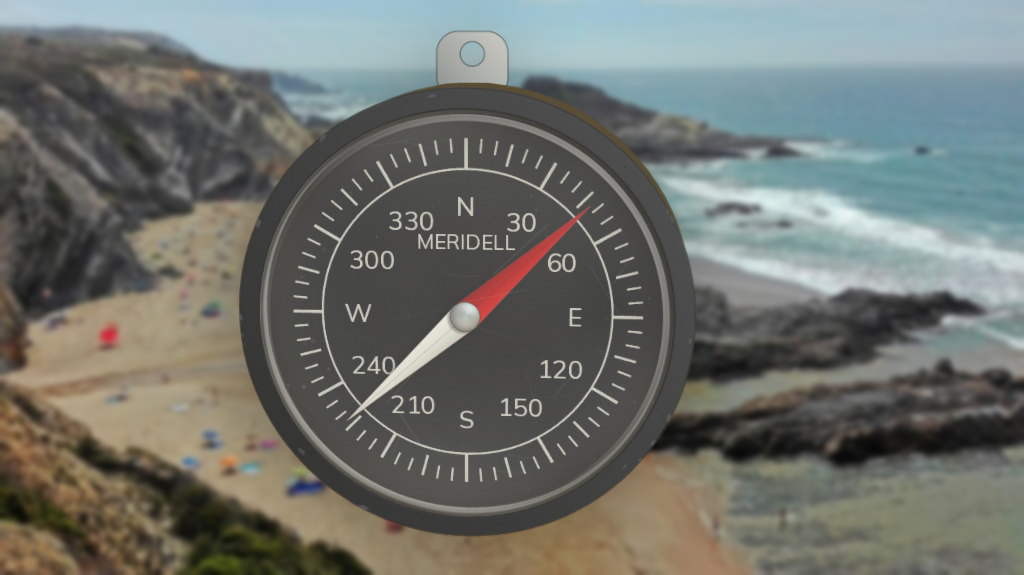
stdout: 47.5 °
